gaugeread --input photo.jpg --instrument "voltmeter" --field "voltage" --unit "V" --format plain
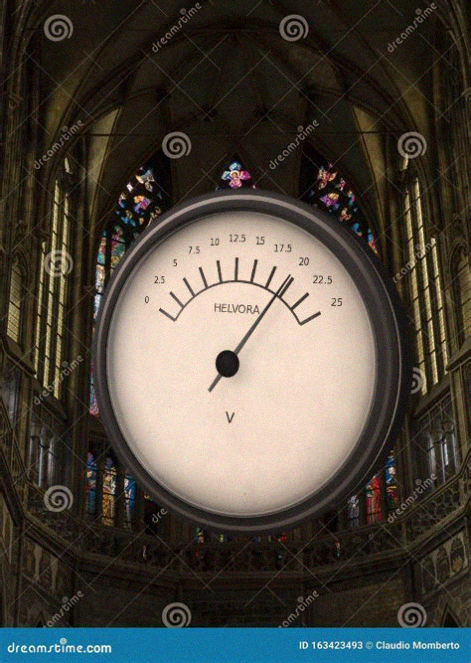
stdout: 20 V
